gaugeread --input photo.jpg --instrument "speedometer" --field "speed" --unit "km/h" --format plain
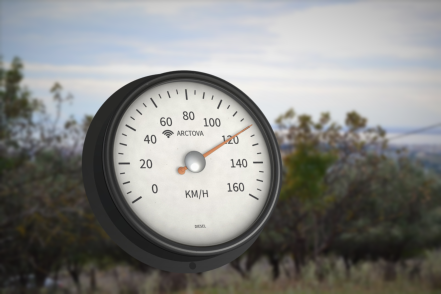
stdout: 120 km/h
